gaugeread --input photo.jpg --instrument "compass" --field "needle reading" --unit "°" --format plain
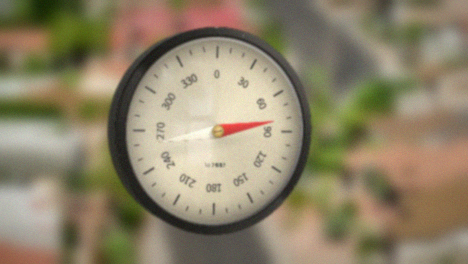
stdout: 80 °
